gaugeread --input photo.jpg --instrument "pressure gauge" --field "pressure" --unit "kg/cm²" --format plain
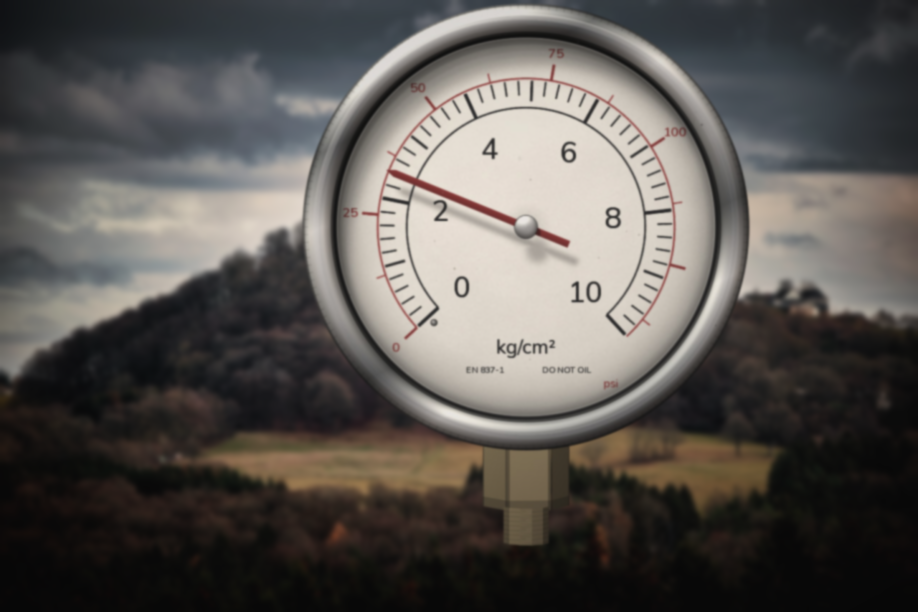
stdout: 2.4 kg/cm²
